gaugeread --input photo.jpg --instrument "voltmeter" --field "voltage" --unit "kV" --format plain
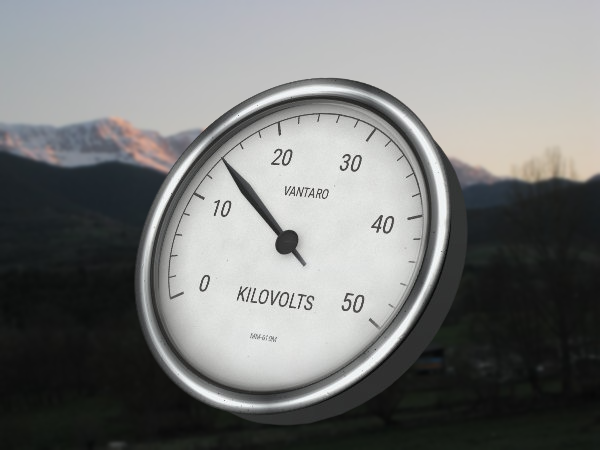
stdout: 14 kV
